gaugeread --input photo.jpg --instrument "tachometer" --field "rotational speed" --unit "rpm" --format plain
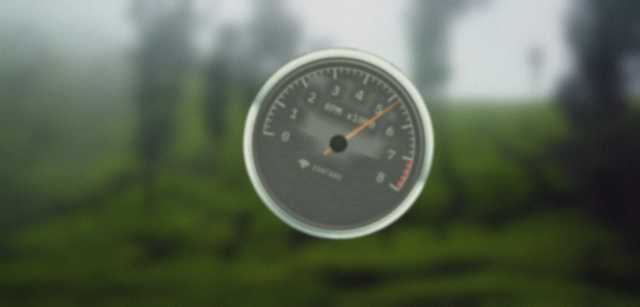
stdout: 5200 rpm
